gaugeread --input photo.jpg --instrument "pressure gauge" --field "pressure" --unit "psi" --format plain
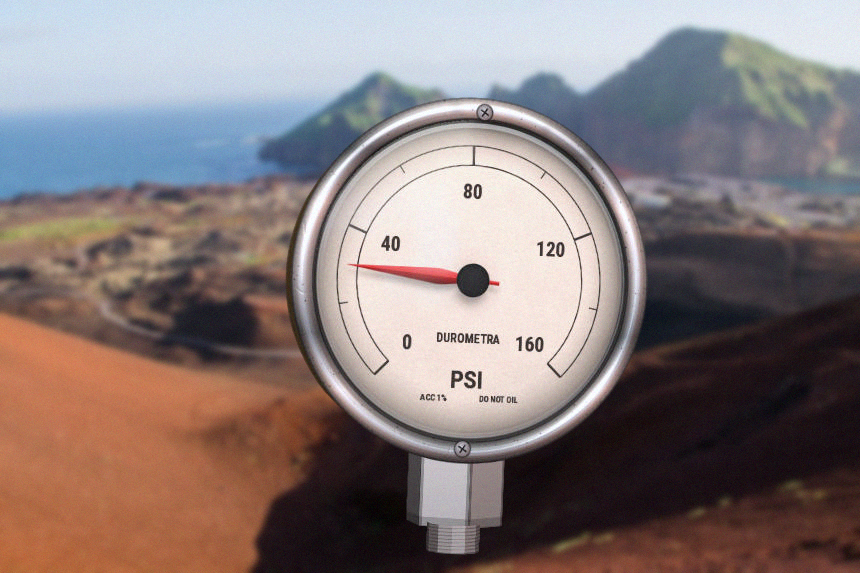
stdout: 30 psi
